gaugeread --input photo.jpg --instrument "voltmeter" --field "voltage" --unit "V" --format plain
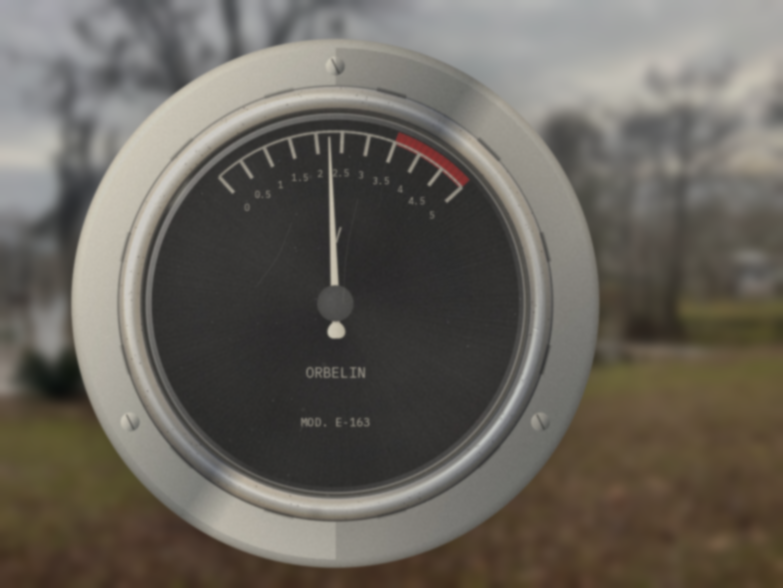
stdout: 2.25 V
